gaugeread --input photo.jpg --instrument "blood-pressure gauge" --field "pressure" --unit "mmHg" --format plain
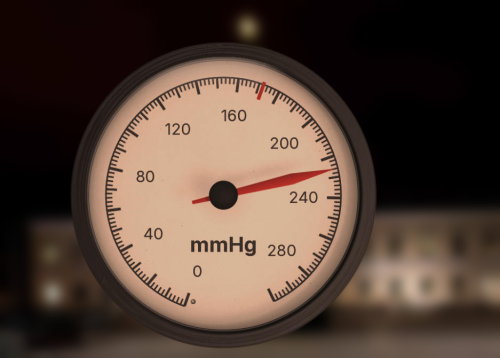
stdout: 226 mmHg
